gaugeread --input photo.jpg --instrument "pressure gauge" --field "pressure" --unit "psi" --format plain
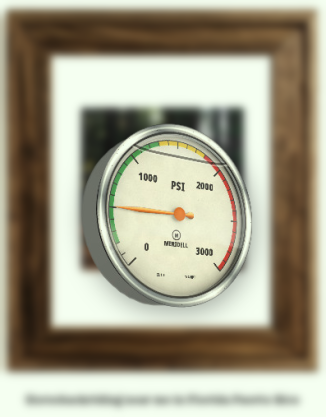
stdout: 500 psi
